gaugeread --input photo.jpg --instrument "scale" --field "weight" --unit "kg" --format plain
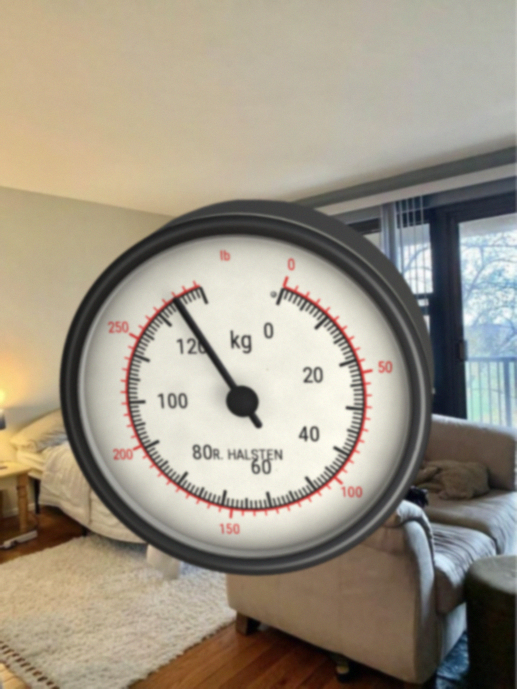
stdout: 125 kg
